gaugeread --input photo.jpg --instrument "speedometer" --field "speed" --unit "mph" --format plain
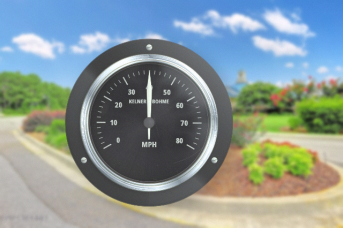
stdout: 40 mph
